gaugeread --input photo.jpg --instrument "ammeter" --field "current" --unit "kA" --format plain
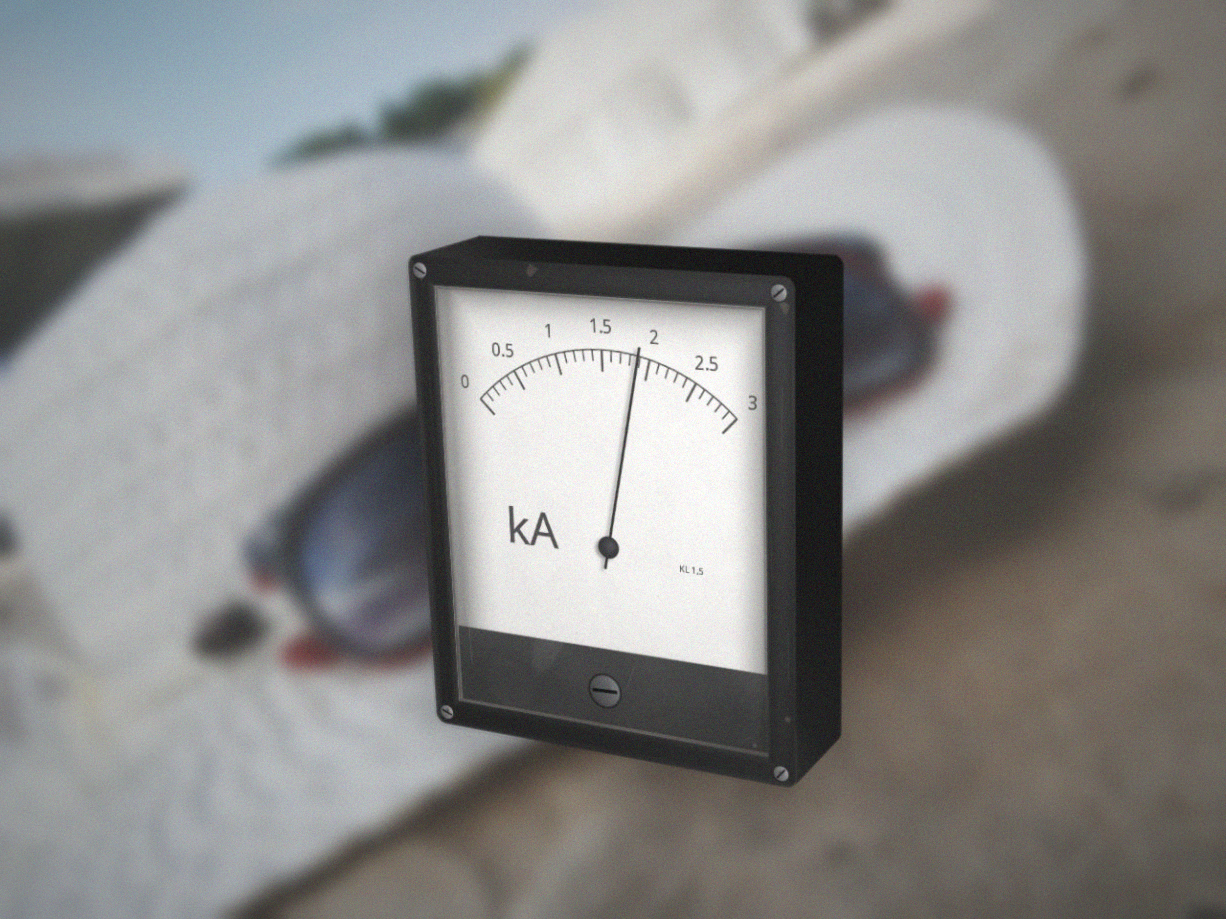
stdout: 1.9 kA
